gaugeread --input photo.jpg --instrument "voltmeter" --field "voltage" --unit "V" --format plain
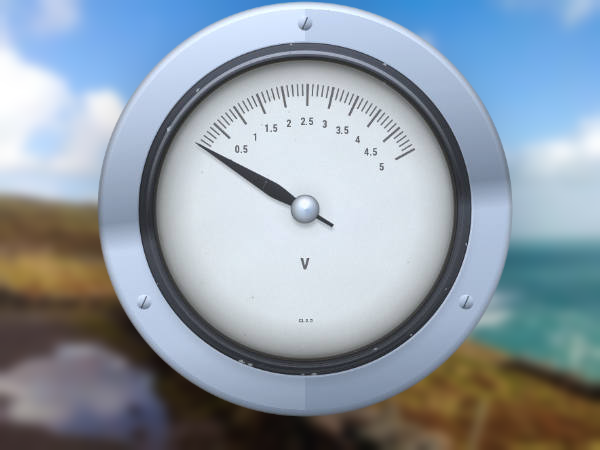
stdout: 0 V
